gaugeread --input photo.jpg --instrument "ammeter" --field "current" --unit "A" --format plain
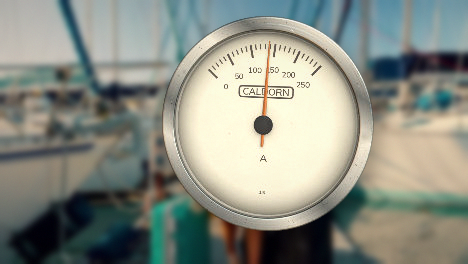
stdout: 140 A
